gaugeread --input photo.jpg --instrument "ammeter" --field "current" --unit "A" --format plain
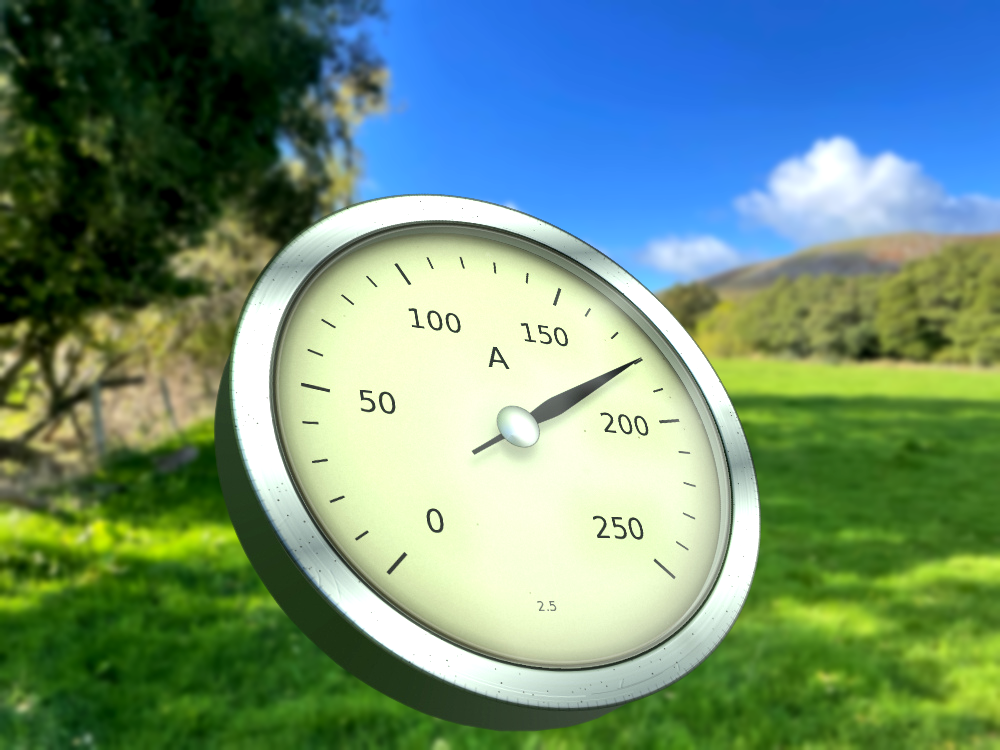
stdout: 180 A
